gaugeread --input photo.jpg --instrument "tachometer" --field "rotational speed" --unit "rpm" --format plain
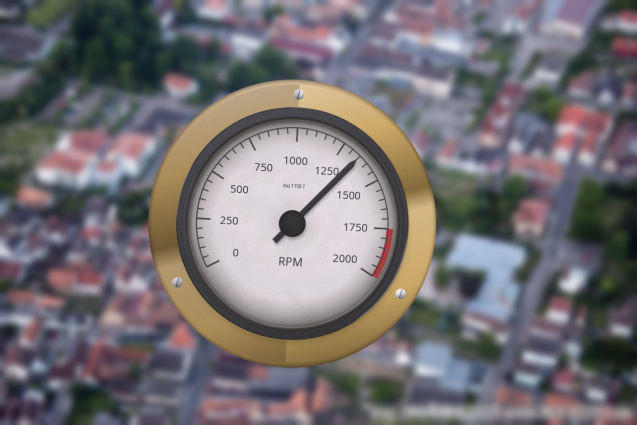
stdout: 1350 rpm
